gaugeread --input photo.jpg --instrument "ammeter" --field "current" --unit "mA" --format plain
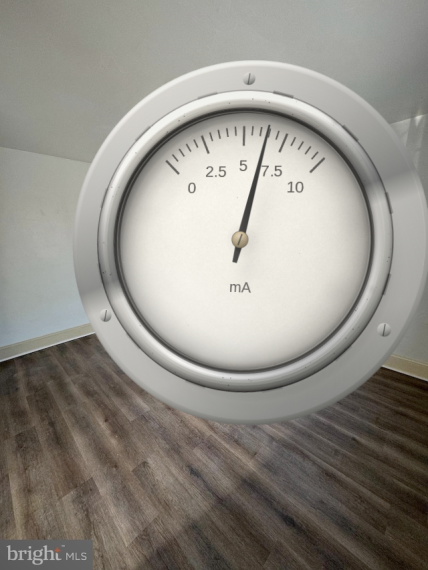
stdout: 6.5 mA
